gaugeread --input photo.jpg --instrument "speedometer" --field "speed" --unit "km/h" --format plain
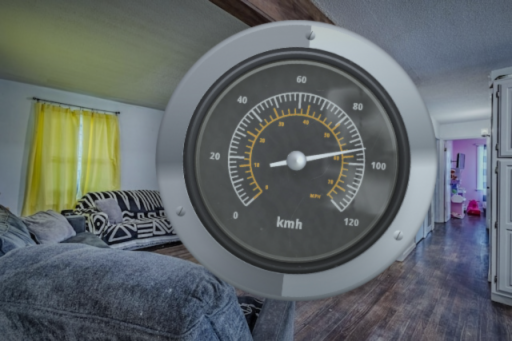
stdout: 94 km/h
